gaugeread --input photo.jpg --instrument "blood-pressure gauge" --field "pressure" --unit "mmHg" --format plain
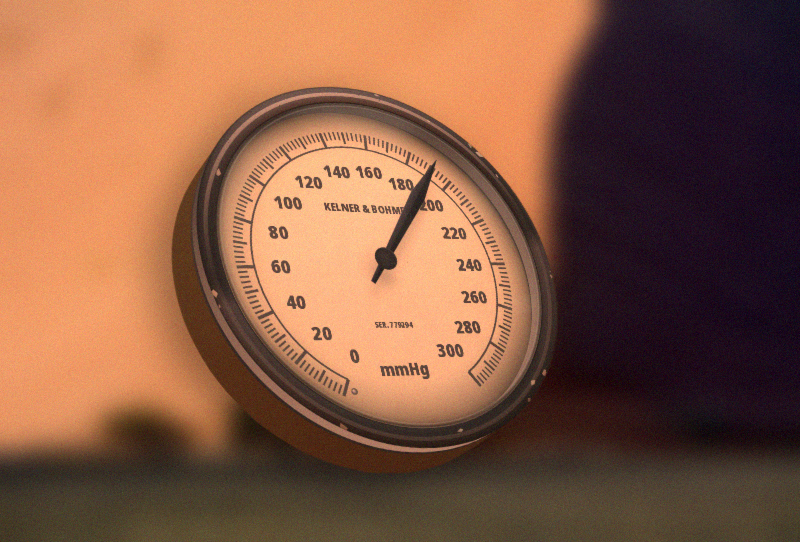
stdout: 190 mmHg
